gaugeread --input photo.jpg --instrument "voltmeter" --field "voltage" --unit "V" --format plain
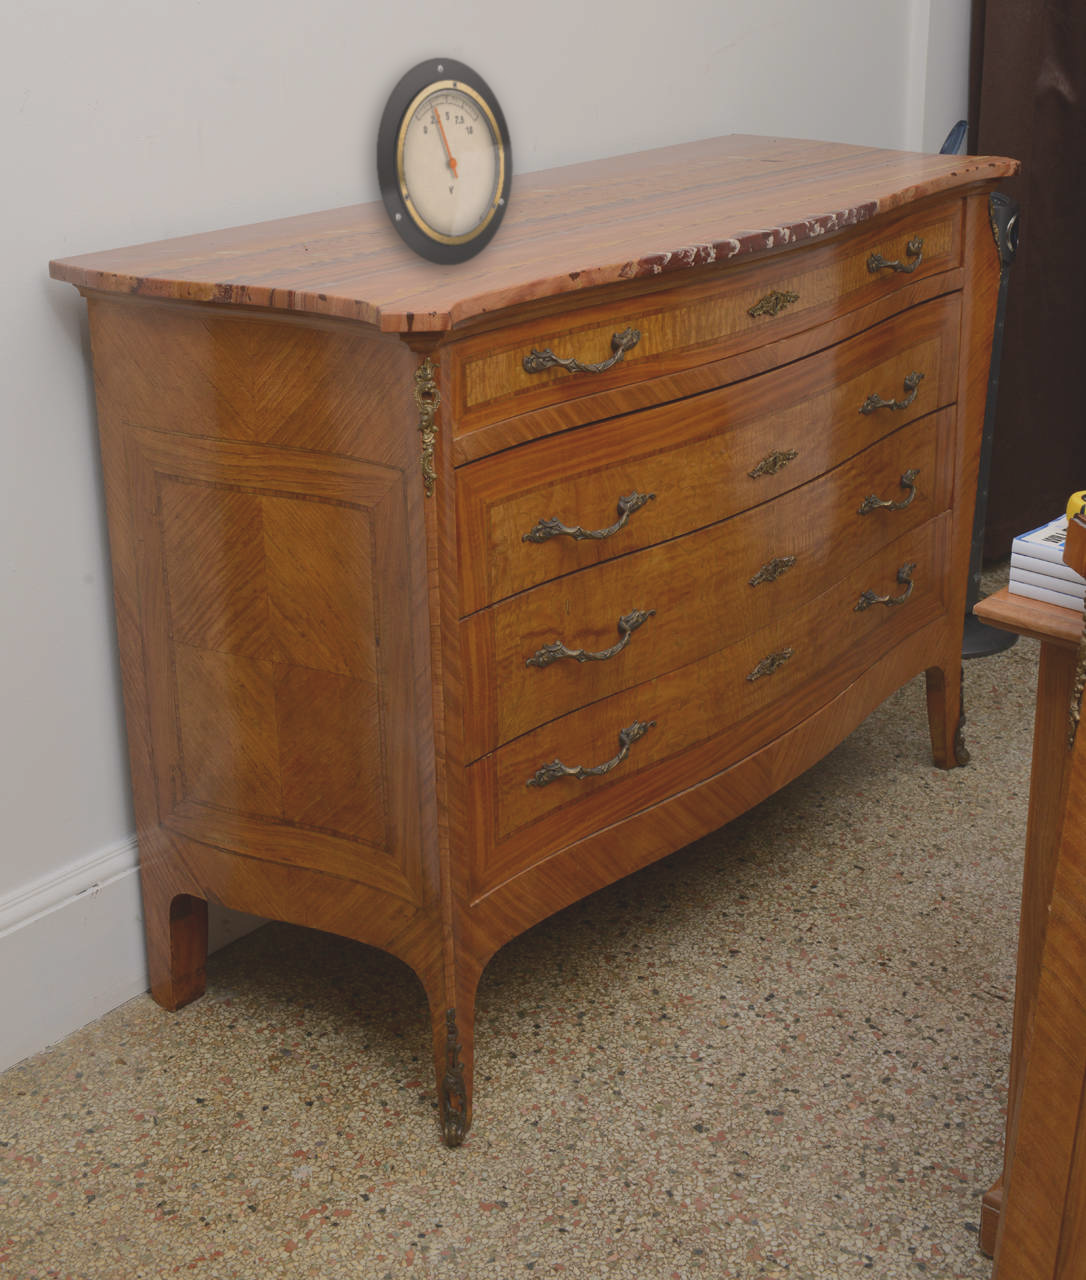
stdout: 2.5 V
